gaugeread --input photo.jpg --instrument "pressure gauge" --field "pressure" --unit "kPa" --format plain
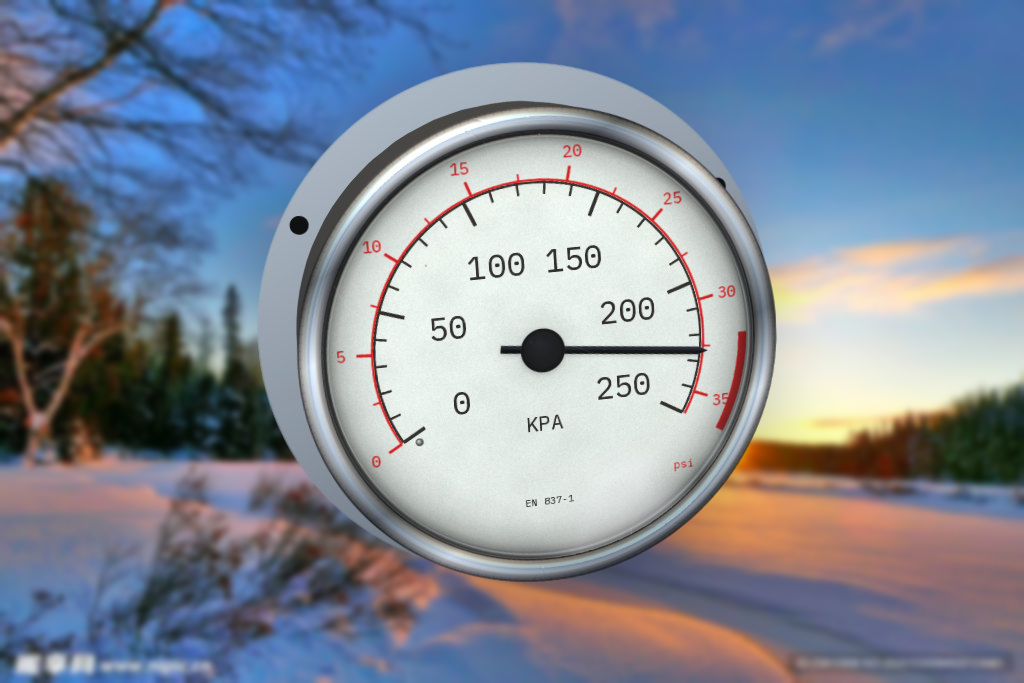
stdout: 225 kPa
